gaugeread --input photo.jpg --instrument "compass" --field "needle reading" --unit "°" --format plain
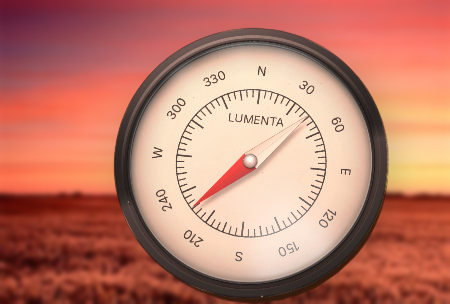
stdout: 225 °
